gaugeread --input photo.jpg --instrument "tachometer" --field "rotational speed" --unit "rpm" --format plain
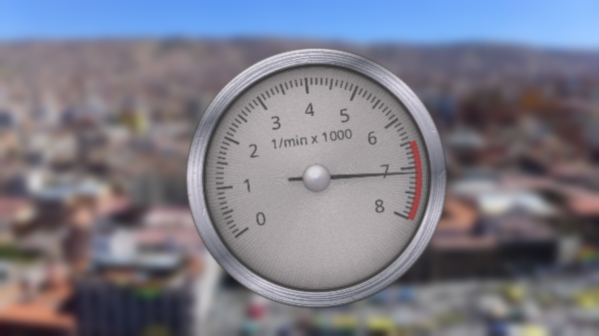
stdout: 7100 rpm
